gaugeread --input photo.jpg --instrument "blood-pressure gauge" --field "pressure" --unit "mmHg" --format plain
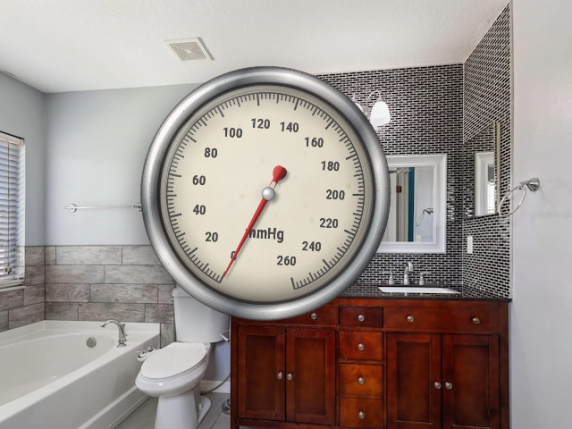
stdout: 0 mmHg
